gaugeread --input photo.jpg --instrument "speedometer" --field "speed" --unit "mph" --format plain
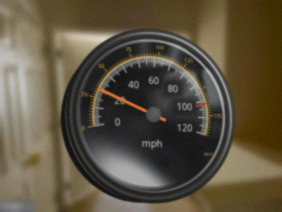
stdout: 20 mph
